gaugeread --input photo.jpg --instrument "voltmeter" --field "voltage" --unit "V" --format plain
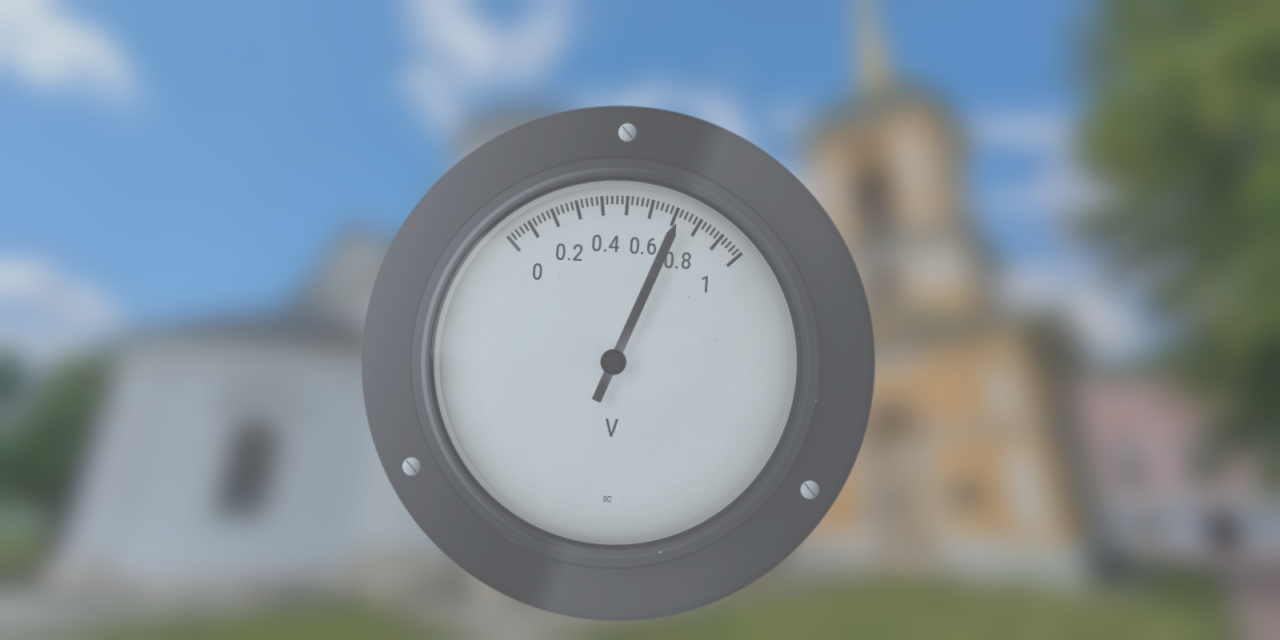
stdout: 0.72 V
